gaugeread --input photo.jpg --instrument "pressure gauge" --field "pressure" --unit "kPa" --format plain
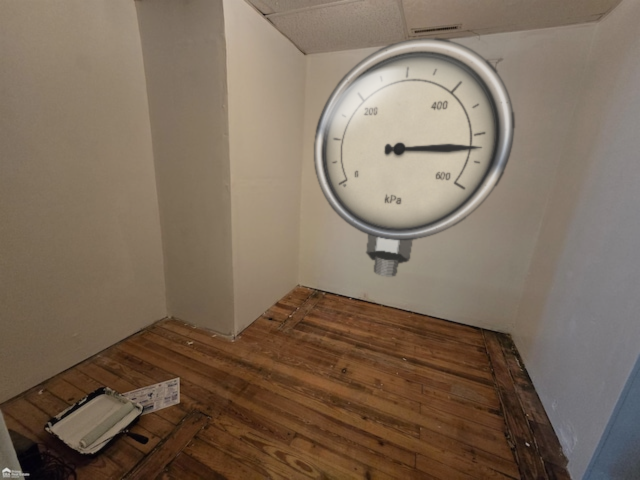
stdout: 525 kPa
